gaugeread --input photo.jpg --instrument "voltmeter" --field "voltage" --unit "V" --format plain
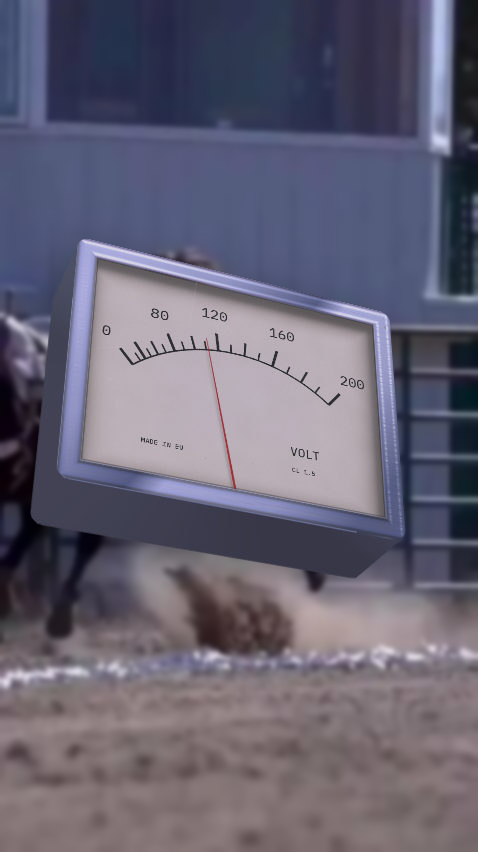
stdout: 110 V
